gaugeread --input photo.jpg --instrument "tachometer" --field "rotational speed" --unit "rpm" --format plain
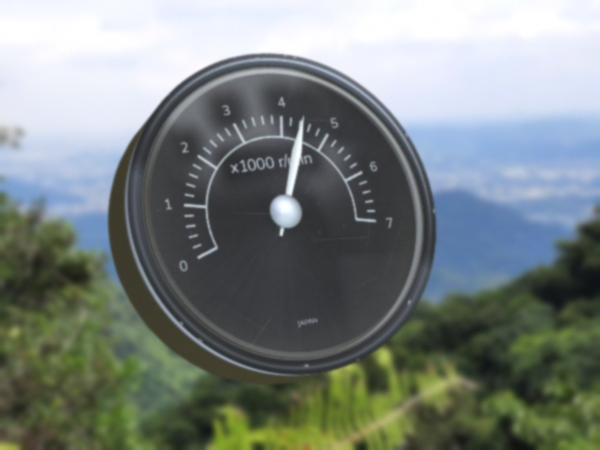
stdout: 4400 rpm
